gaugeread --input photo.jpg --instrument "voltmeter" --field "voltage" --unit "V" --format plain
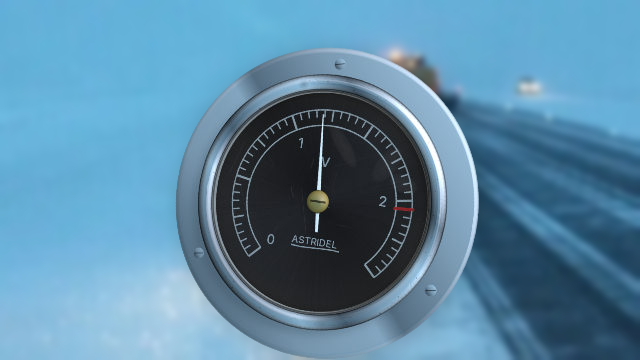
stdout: 1.2 V
